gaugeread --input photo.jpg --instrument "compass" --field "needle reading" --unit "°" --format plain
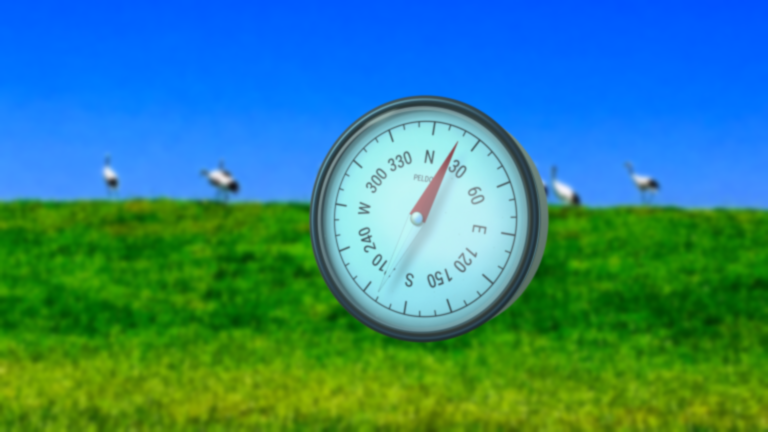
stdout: 20 °
